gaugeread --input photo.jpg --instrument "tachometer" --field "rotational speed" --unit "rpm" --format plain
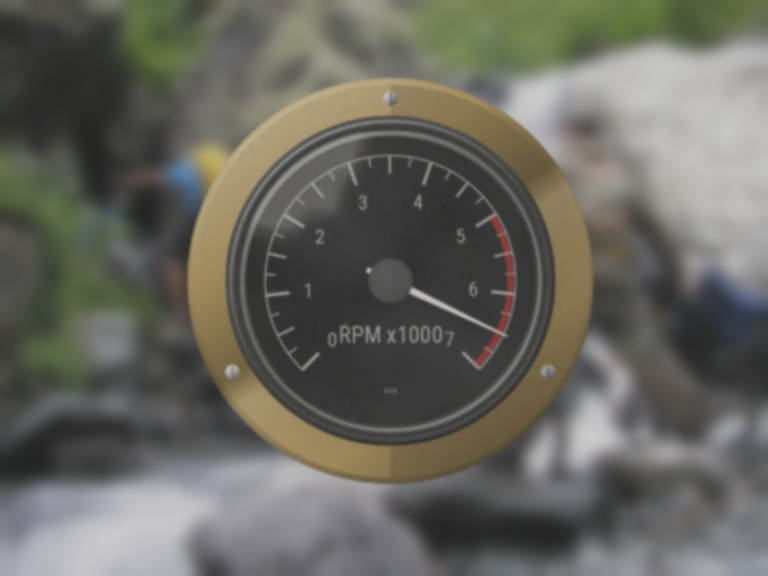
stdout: 6500 rpm
